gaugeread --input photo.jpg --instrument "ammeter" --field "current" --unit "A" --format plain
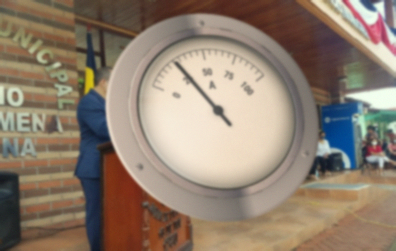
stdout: 25 A
